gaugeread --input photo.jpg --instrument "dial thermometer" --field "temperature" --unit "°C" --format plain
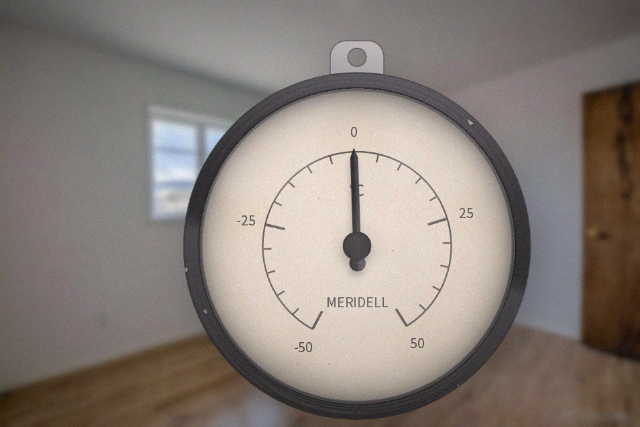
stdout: 0 °C
